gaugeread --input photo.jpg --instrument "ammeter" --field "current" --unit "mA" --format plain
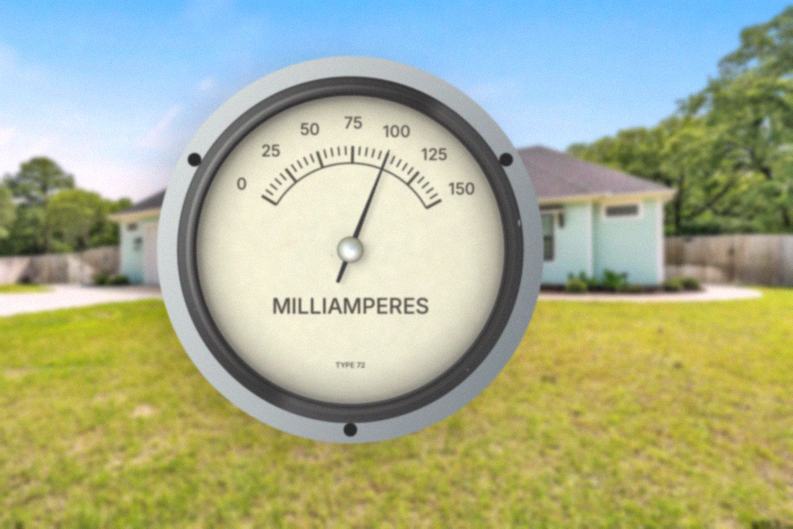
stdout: 100 mA
